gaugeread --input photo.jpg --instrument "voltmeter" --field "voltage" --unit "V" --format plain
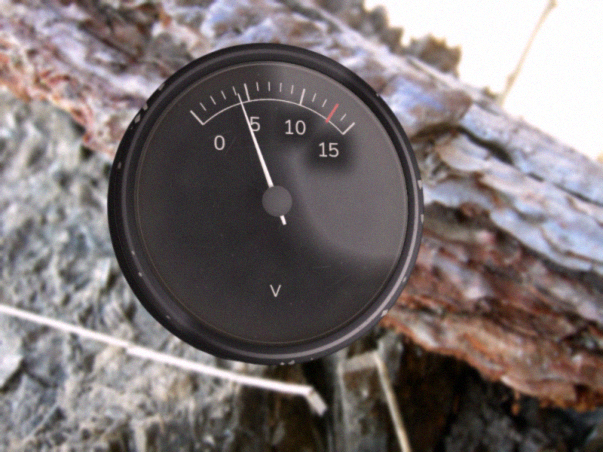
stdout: 4 V
